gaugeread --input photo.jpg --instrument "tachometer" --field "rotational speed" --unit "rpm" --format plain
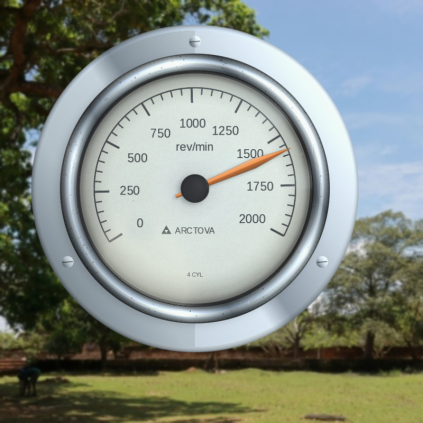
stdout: 1575 rpm
